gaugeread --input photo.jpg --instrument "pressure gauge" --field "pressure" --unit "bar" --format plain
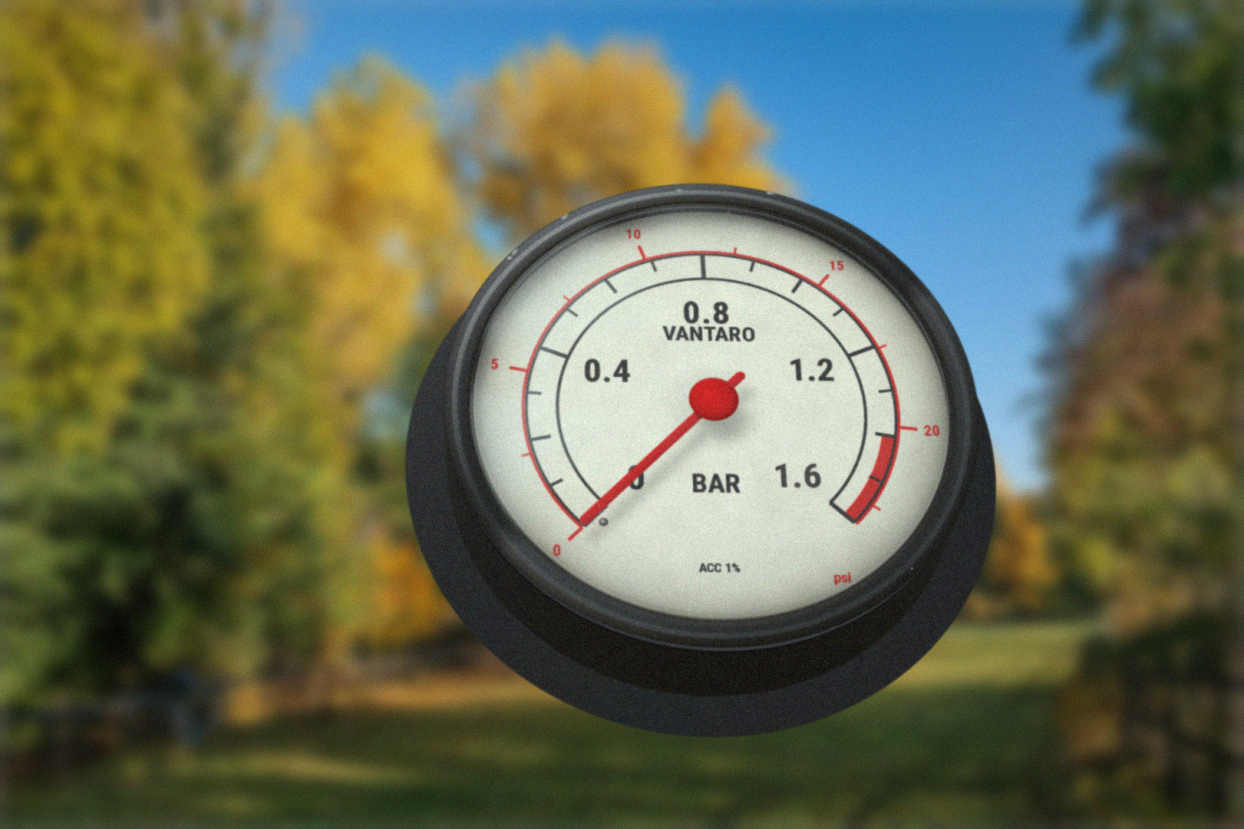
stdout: 0 bar
